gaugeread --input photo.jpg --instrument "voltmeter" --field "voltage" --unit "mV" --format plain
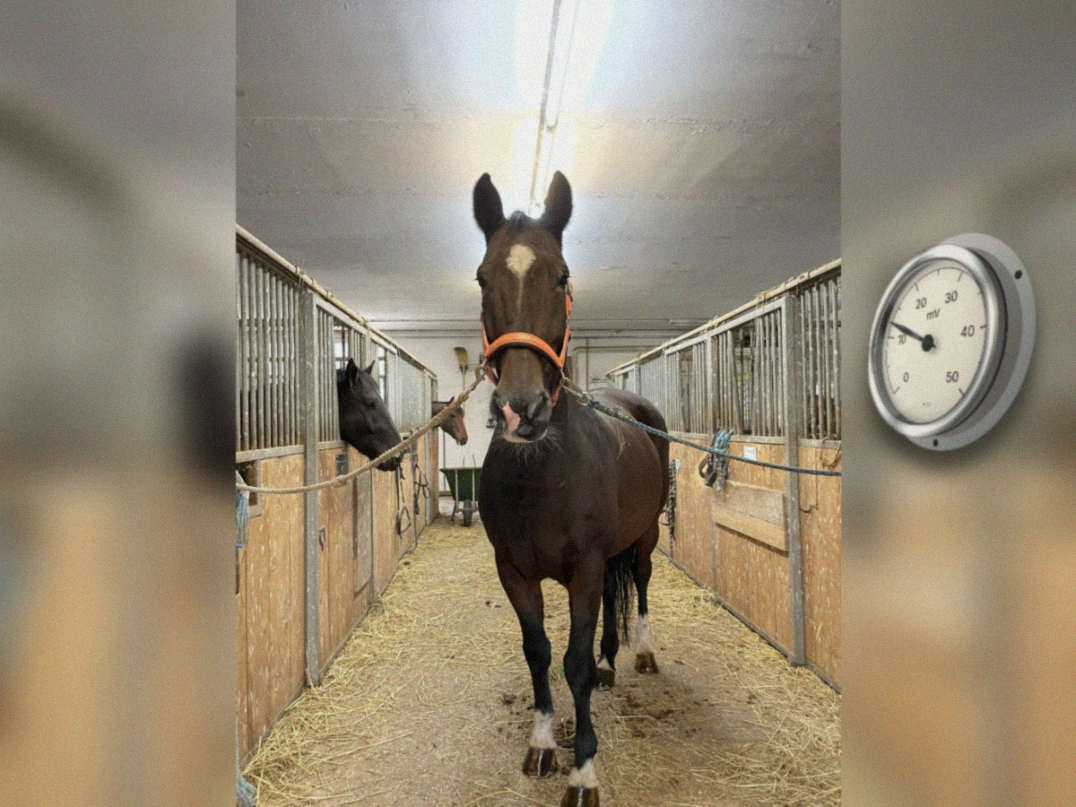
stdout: 12.5 mV
